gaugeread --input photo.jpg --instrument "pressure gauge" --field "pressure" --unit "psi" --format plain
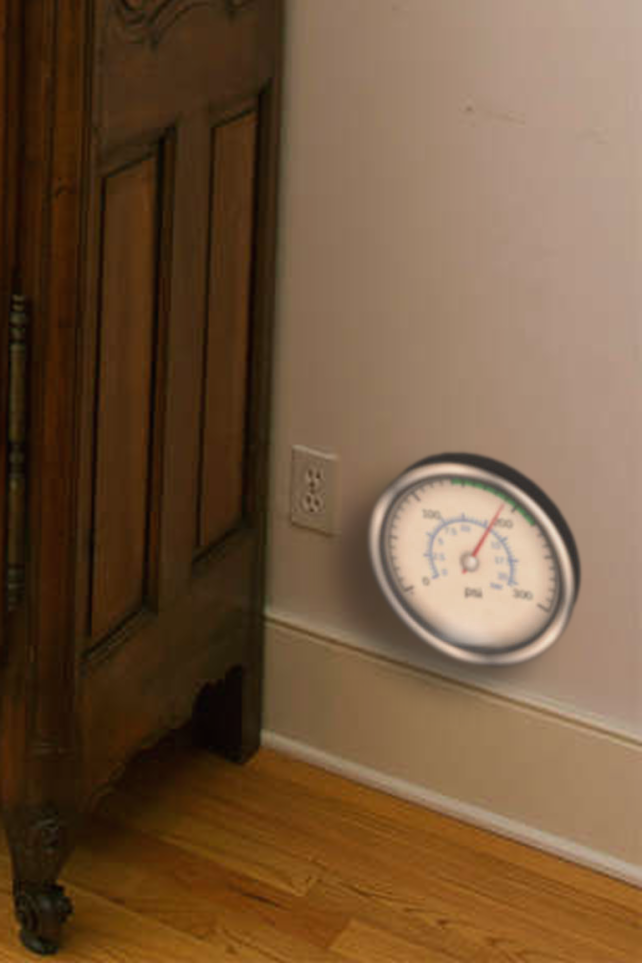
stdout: 190 psi
